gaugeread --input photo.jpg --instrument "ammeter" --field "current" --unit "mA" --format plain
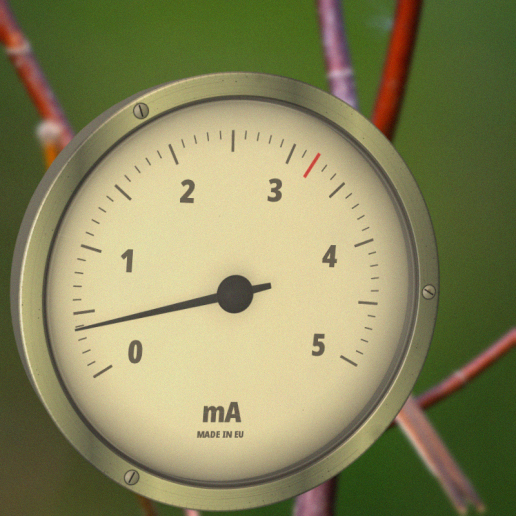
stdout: 0.4 mA
